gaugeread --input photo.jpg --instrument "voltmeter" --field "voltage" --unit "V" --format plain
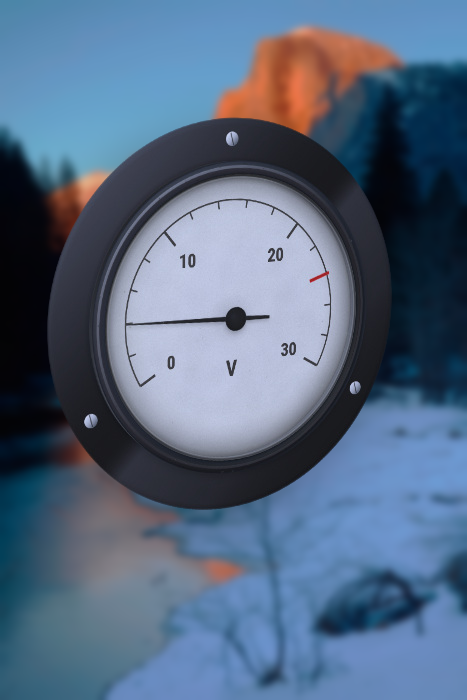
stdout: 4 V
